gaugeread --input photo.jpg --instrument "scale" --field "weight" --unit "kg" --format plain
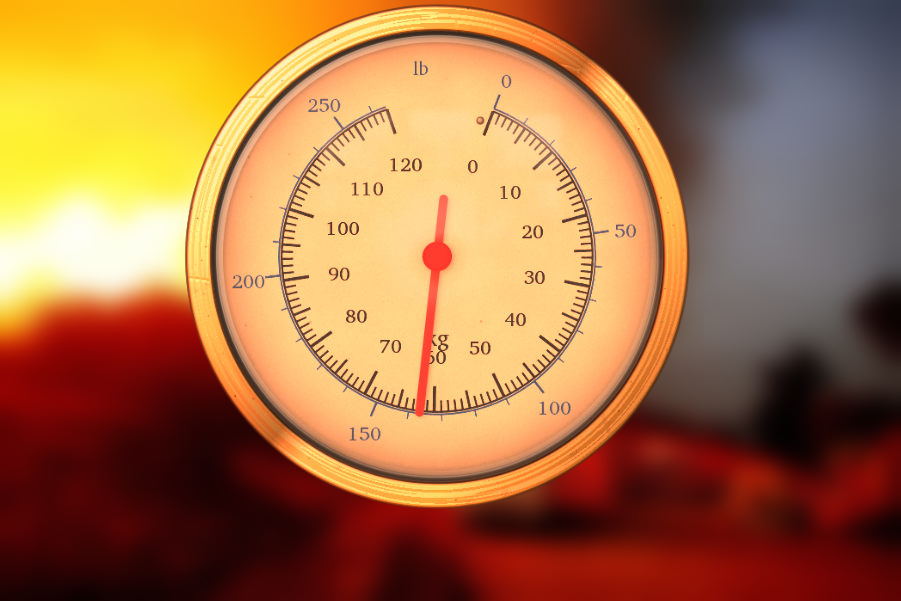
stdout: 62 kg
